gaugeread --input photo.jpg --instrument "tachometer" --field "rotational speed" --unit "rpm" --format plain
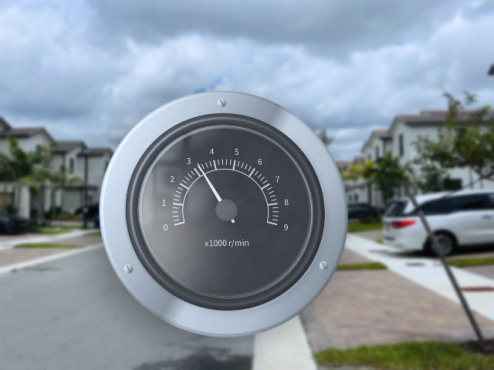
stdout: 3200 rpm
